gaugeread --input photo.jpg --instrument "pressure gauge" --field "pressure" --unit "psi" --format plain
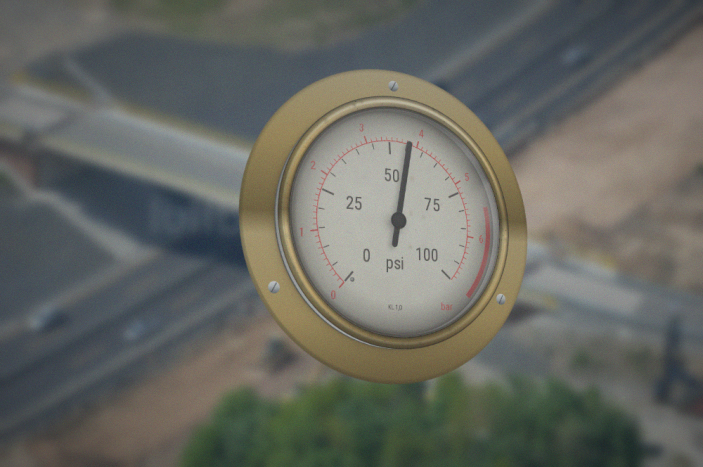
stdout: 55 psi
